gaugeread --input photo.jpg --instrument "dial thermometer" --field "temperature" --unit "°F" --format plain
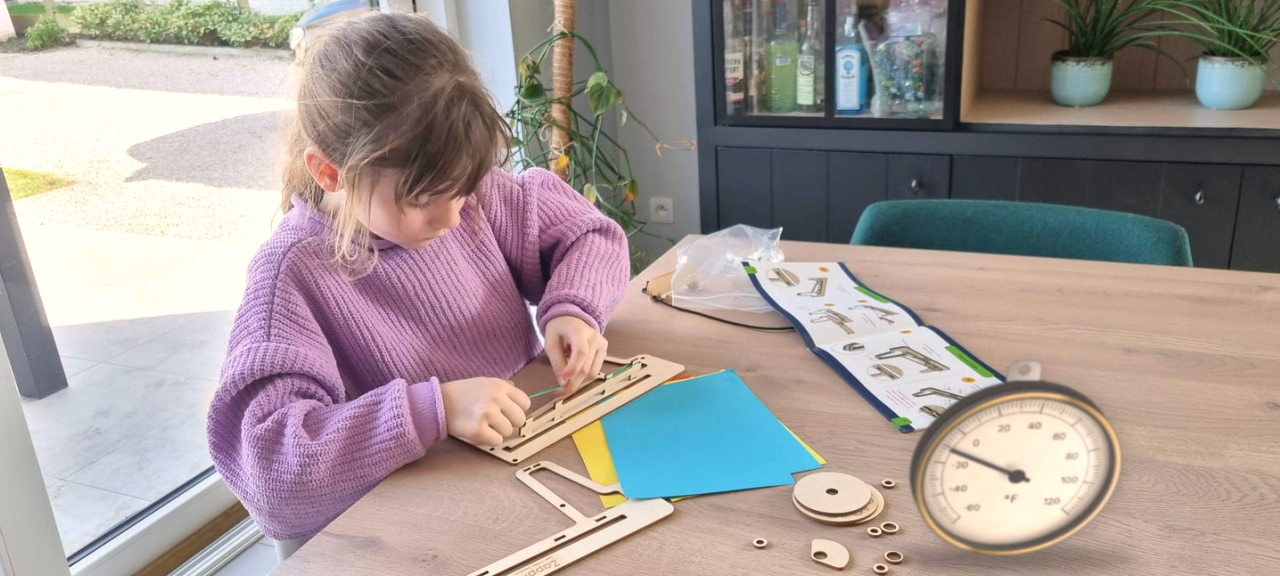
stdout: -10 °F
